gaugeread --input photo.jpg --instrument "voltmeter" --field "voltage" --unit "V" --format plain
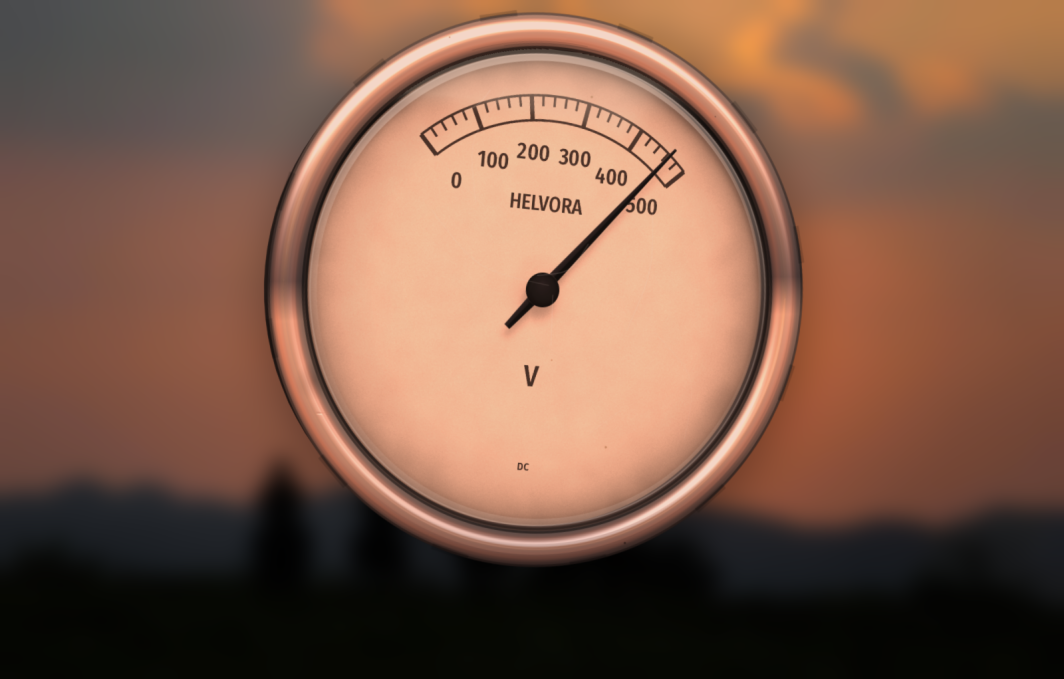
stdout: 460 V
